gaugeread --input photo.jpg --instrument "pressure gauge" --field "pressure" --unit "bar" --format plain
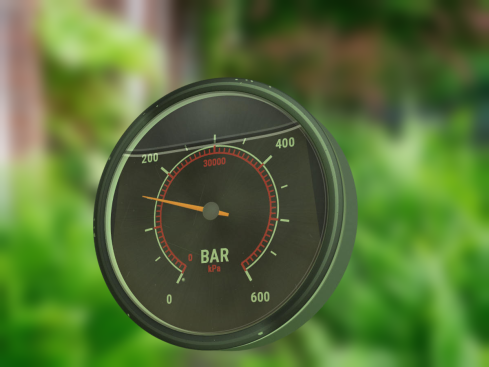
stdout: 150 bar
